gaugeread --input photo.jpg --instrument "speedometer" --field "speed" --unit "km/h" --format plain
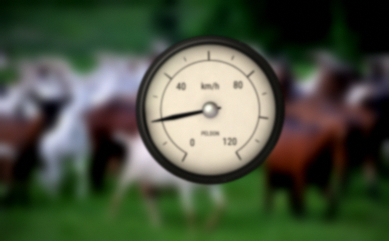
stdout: 20 km/h
